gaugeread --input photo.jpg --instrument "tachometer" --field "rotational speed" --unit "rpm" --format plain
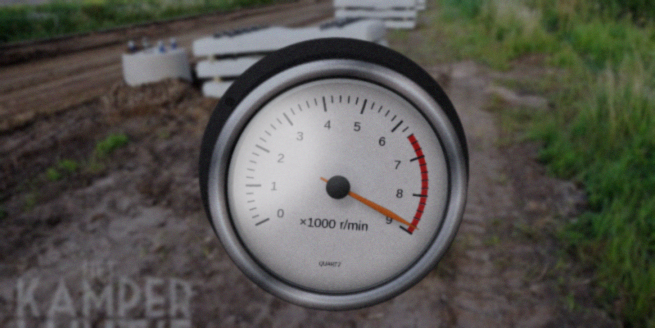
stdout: 8800 rpm
